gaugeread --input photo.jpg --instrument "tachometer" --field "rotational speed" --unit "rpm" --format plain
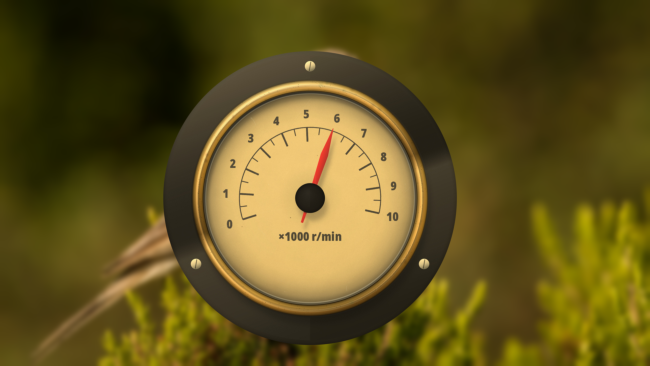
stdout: 6000 rpm
